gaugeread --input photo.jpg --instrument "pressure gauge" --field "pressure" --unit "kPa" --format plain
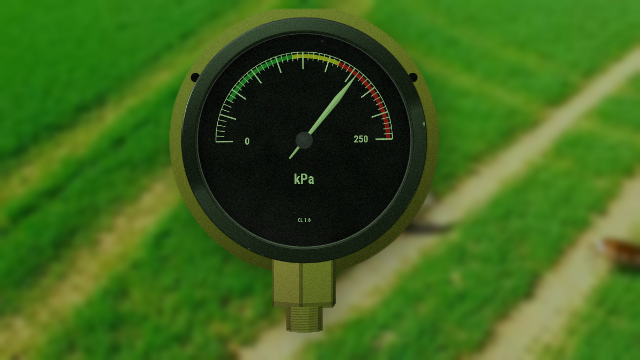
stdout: 180 kPa
